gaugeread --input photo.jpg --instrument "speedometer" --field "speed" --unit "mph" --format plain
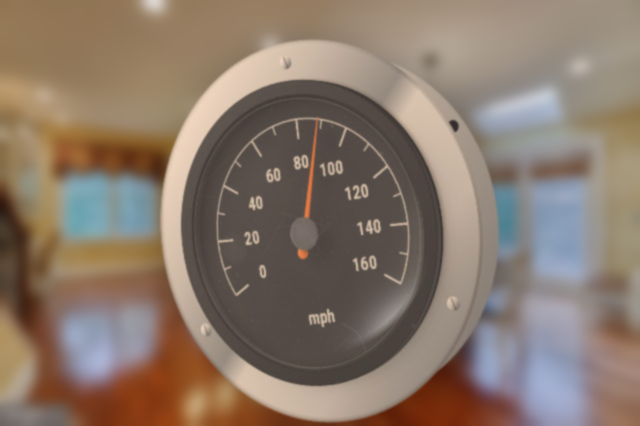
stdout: 90 mph
